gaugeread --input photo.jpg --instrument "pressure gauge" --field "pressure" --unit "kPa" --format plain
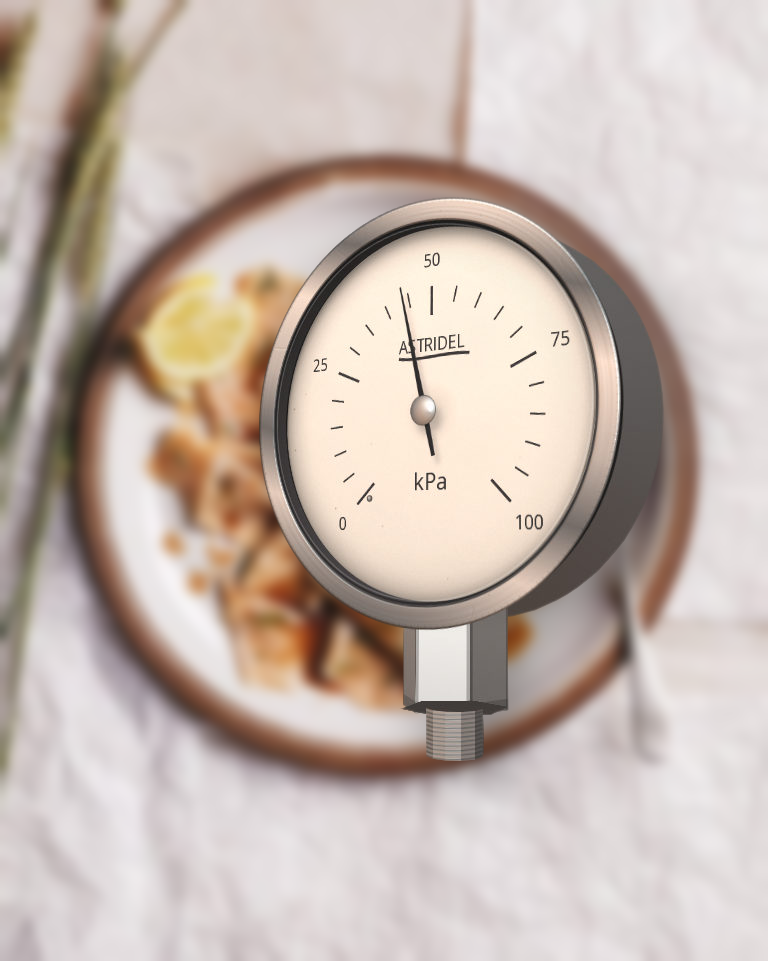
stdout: 45 kPa
